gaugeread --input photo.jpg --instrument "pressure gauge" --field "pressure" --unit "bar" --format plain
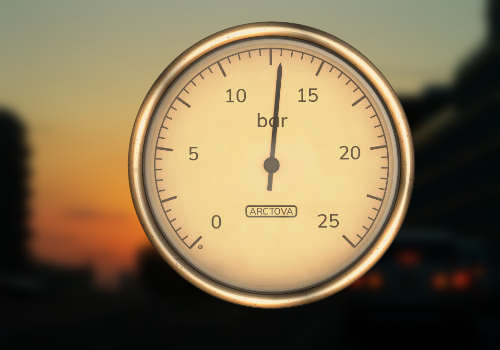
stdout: 13 bar
